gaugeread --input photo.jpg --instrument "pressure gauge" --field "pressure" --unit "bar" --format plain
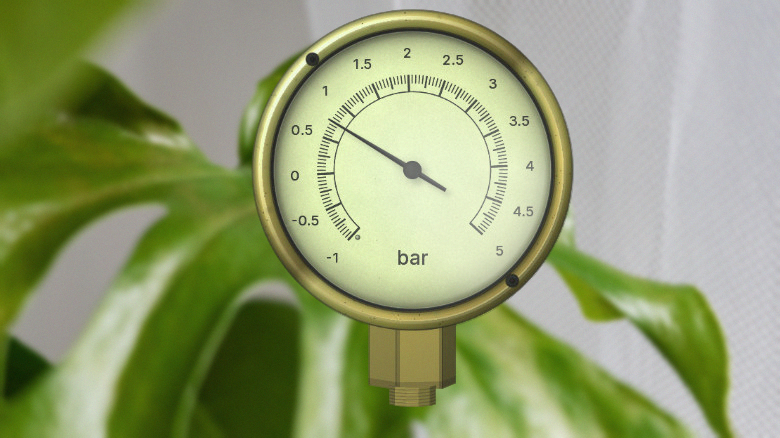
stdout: 0.75 bar
